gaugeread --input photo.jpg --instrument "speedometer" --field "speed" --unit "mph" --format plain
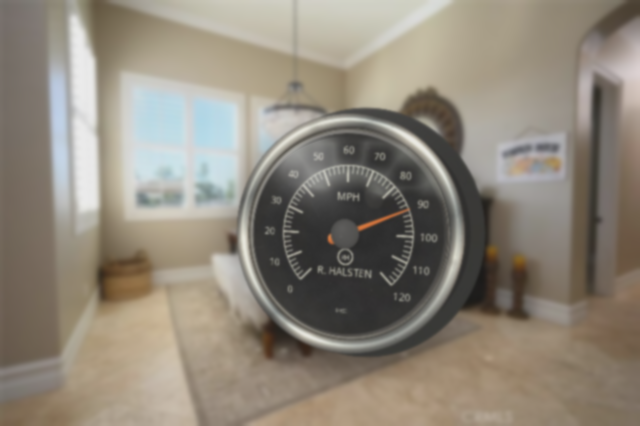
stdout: 90 mph
